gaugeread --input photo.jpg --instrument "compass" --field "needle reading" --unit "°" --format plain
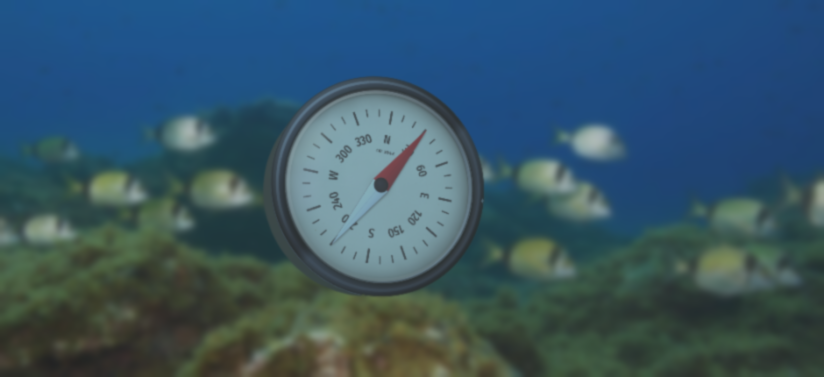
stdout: 30 °
